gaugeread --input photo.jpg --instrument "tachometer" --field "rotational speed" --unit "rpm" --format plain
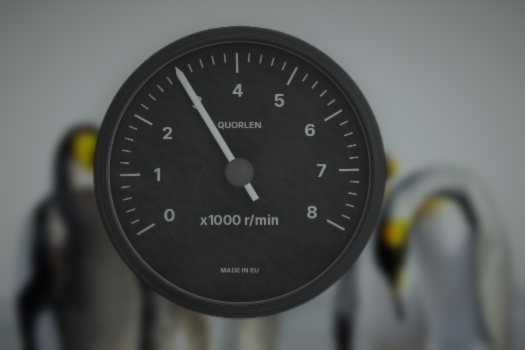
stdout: 3000 rpm
